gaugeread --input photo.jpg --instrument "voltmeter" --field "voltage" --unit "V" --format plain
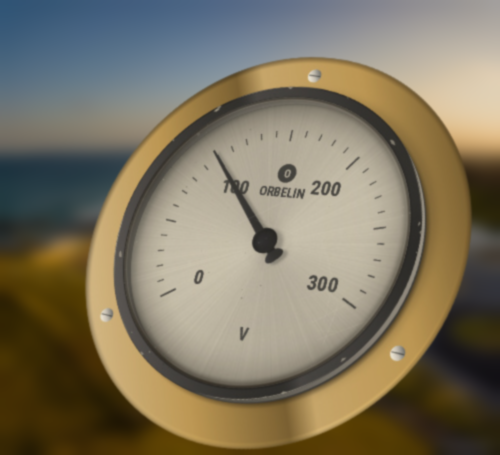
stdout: 100 V
